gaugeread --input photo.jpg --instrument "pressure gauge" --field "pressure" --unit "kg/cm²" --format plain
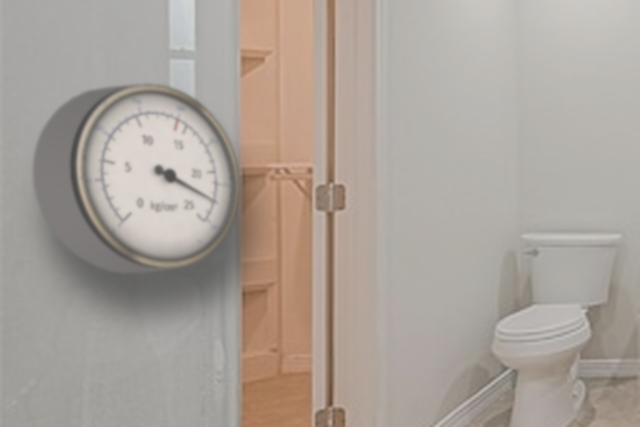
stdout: 23 kg/cm²
